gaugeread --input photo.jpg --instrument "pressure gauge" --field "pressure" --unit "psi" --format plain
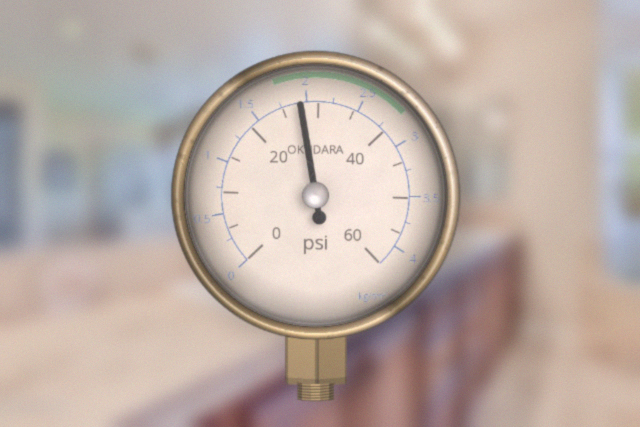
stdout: 27.5 psi
